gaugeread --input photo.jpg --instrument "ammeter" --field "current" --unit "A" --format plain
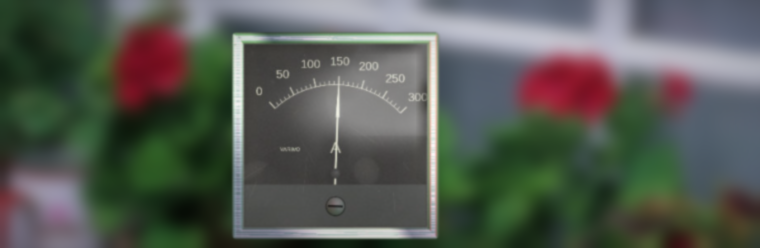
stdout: 150 A
